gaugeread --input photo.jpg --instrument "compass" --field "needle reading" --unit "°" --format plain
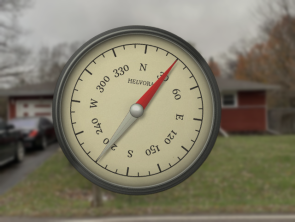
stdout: 30 °
